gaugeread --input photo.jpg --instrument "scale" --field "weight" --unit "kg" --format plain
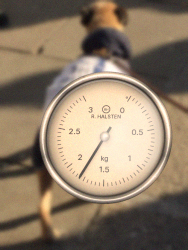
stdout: 1.8 kg
